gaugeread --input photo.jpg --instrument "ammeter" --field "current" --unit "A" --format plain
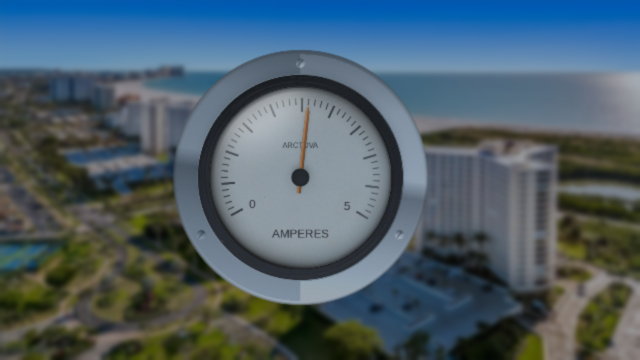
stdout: 2.6 A
